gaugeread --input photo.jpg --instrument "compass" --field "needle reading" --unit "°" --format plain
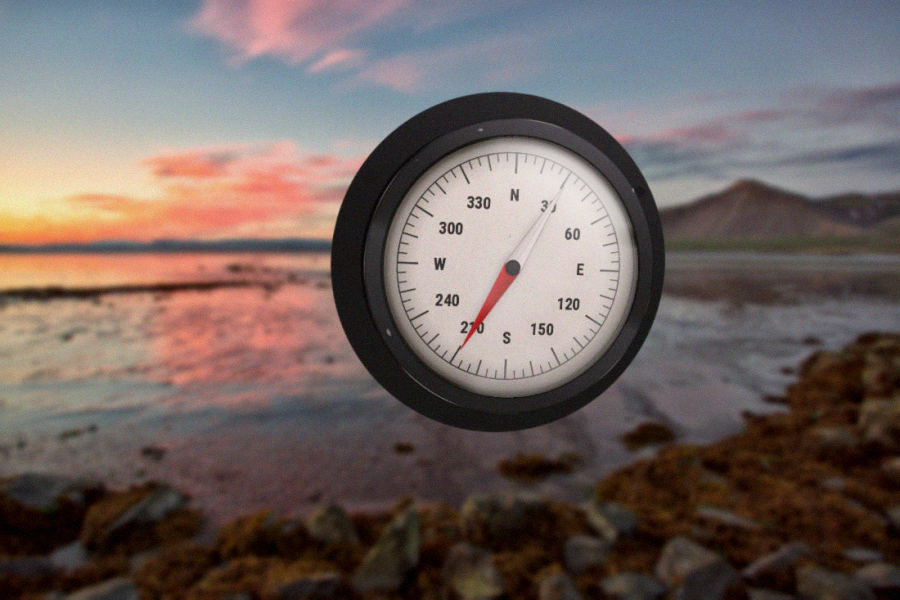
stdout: 210 °
